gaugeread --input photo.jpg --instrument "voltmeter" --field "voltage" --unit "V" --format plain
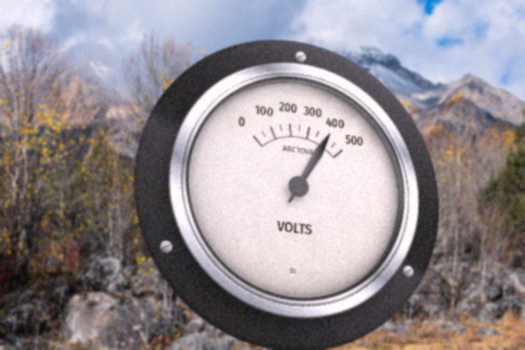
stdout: 400 V
